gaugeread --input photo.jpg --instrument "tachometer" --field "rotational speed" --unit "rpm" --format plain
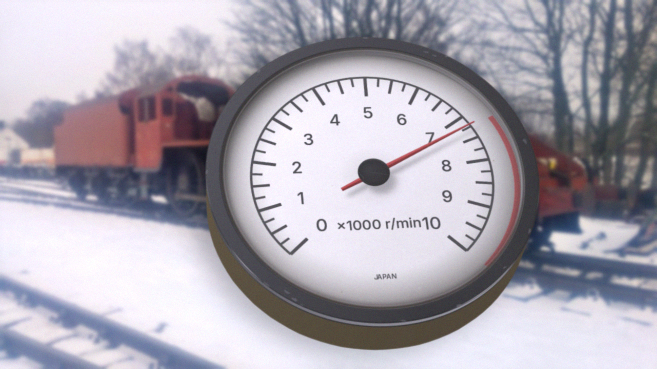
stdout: 7250 rpm
